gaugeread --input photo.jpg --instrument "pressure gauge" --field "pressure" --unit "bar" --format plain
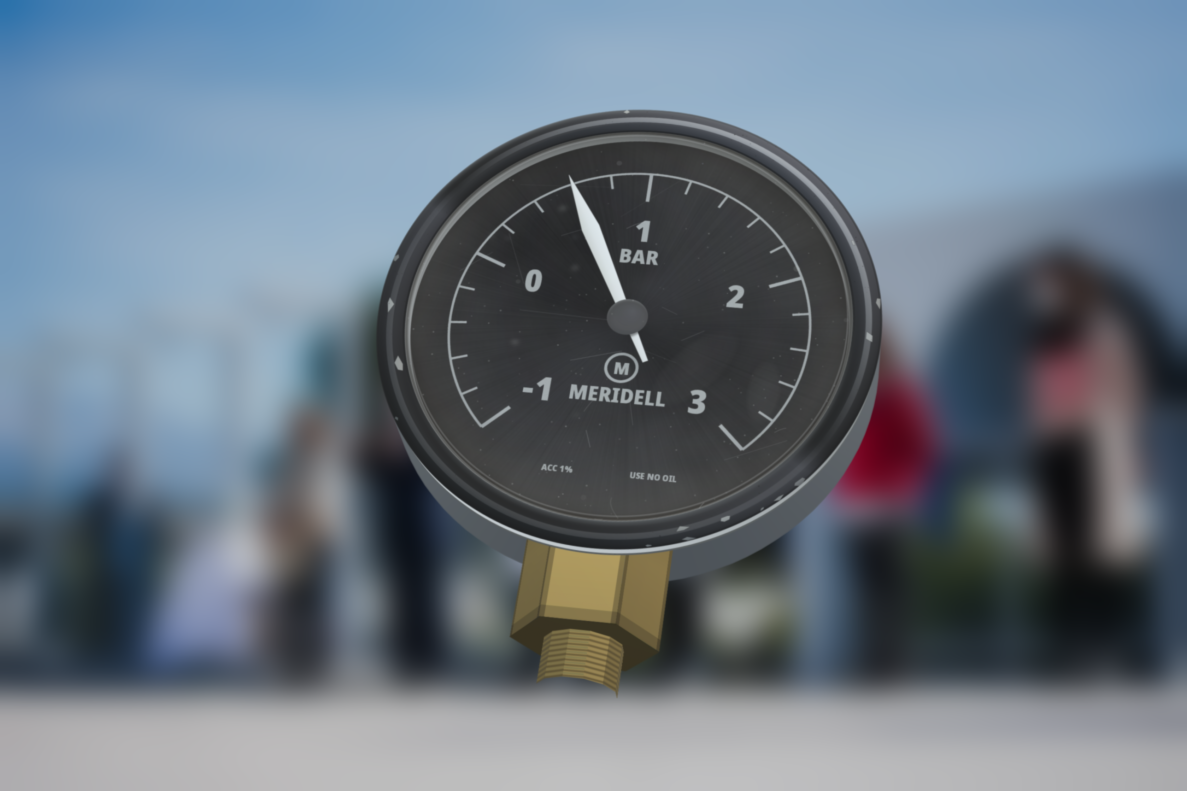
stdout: 0.6 bar
